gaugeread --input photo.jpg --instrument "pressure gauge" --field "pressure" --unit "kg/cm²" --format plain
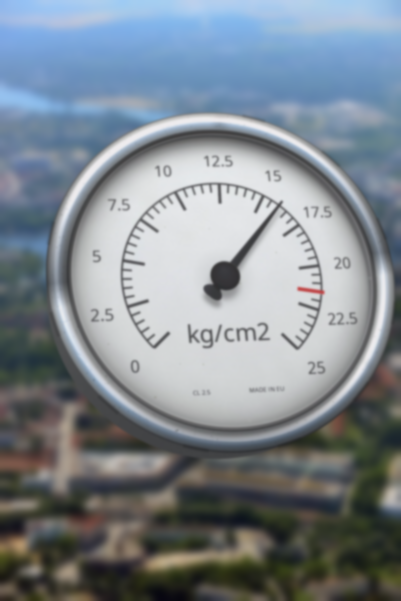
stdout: 16 kg/cm²
